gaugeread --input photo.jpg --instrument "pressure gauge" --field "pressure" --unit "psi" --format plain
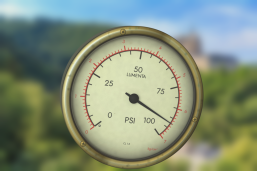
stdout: 92.5 psi
